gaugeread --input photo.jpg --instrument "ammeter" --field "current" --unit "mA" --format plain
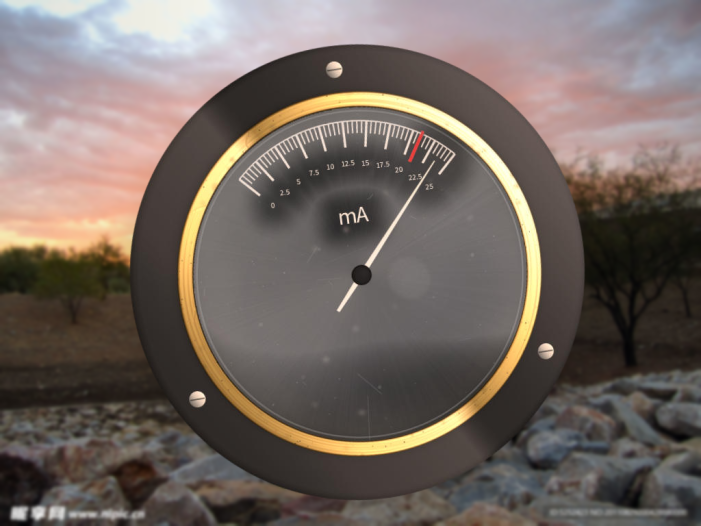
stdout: 23.5 mA
